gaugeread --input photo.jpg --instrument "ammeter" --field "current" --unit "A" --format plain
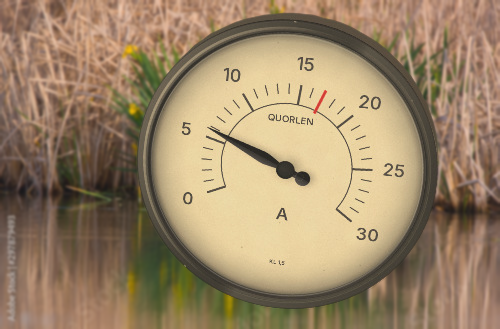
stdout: 6 A
